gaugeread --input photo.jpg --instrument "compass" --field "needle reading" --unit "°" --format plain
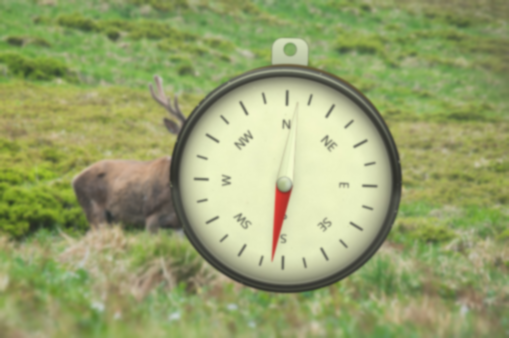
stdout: 187.5 °
